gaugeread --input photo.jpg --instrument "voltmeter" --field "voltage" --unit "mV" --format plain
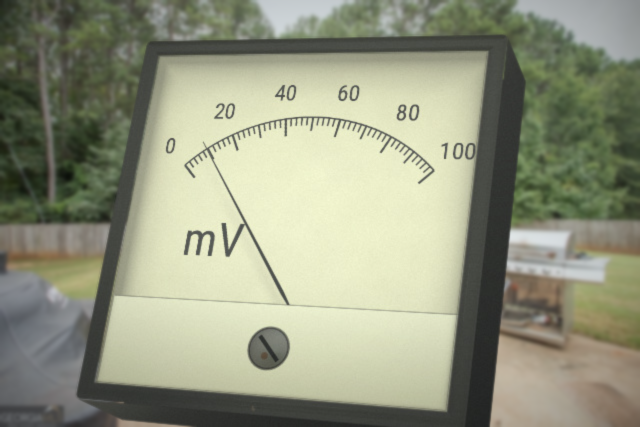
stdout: 10 mV
